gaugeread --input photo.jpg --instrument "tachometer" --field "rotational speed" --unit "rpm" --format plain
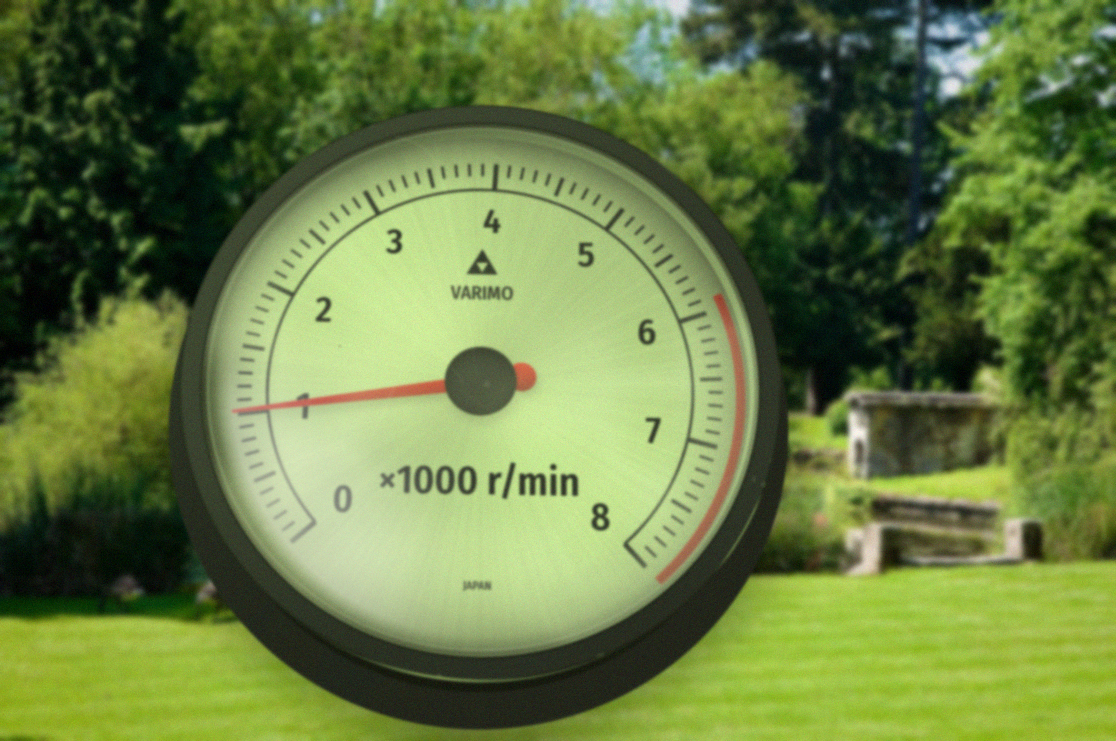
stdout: 1000 rpm
